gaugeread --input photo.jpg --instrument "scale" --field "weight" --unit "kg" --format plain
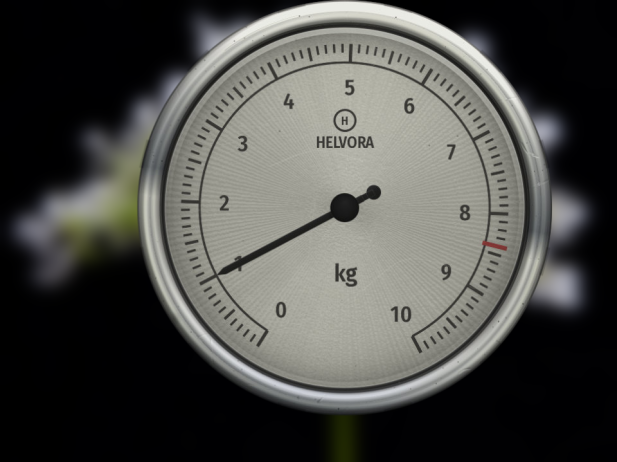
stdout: 1 kg
